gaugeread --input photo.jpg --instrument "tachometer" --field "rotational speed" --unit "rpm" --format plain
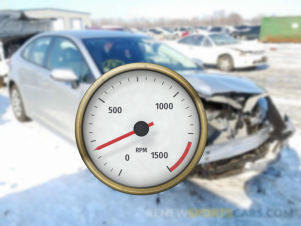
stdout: 200 rpm
